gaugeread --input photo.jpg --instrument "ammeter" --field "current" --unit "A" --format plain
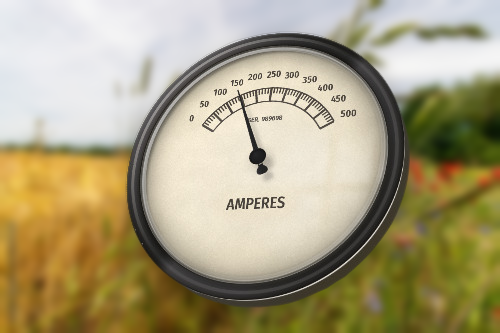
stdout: 150 A
